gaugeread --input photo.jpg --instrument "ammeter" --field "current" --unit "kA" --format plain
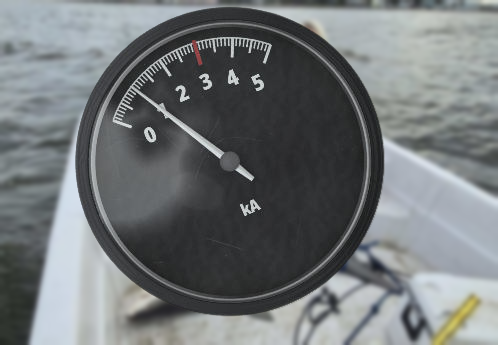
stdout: 1 kA
